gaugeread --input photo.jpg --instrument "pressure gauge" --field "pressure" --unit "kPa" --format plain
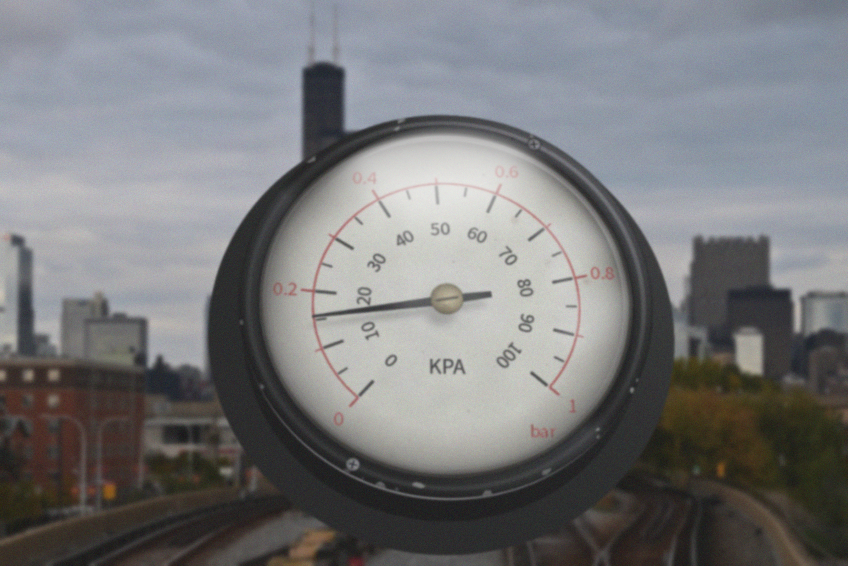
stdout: 15 kPa
